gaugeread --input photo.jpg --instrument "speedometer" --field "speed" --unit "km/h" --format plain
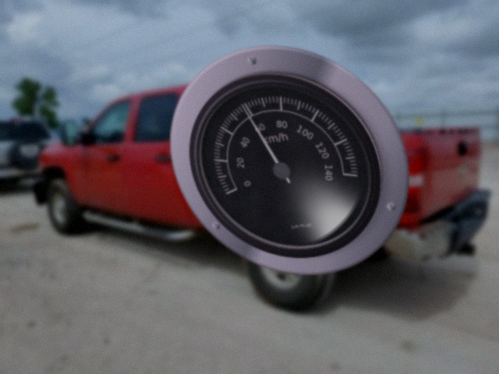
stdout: 60 km/h
